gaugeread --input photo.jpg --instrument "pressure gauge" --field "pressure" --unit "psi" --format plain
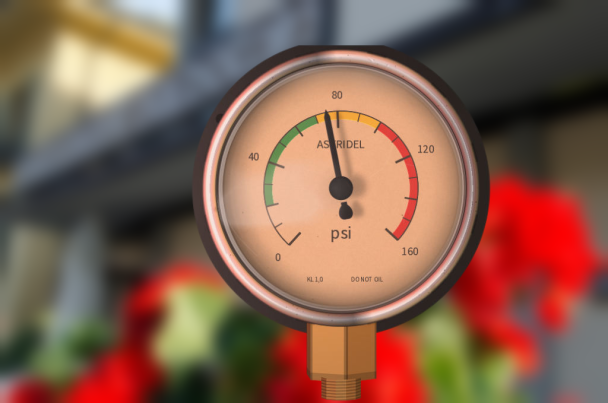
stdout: 75 psi
